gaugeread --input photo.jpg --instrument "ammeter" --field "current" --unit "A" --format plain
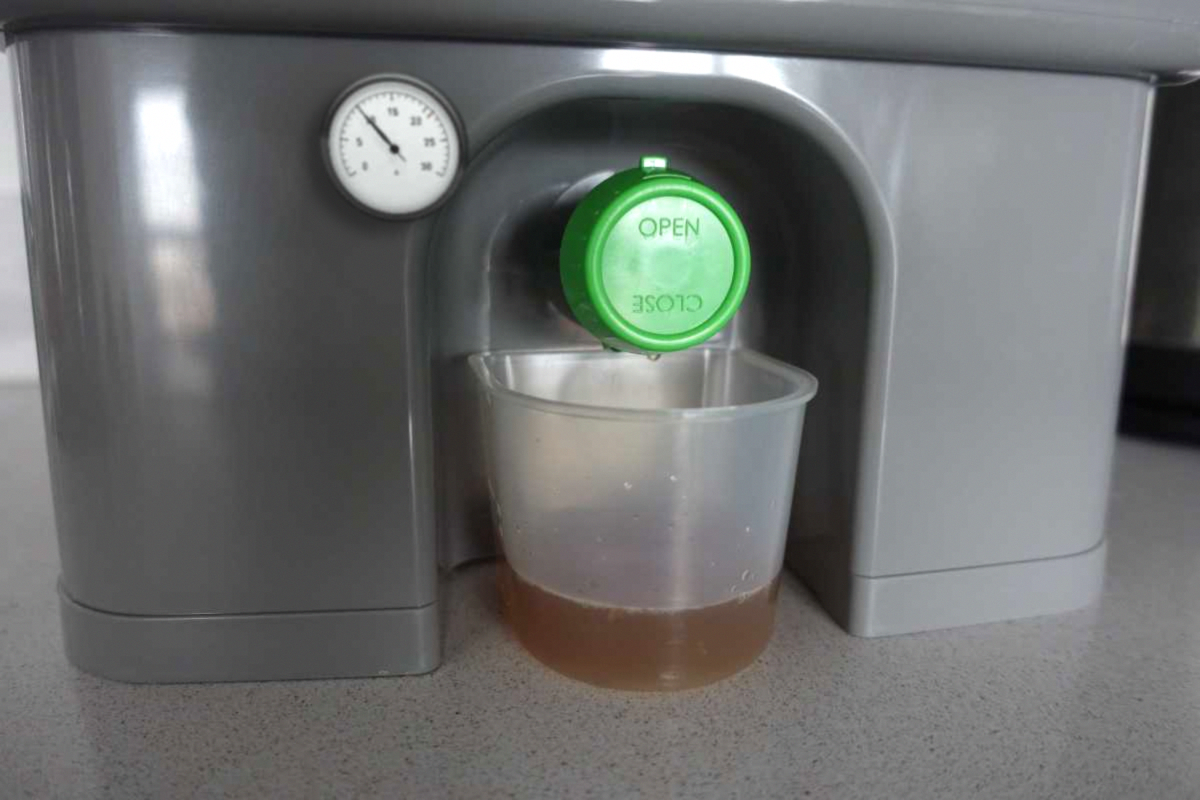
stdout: 10 A
